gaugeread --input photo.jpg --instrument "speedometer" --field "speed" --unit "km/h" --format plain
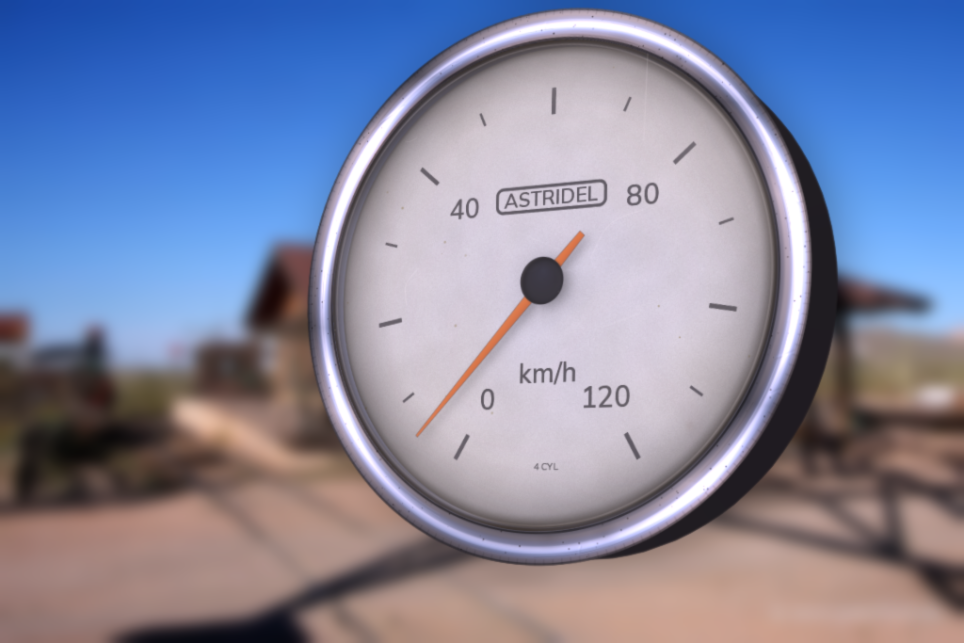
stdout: 5 km/h
